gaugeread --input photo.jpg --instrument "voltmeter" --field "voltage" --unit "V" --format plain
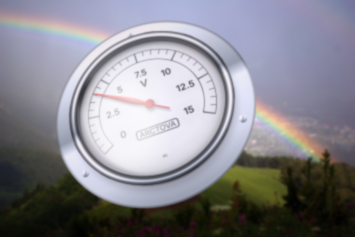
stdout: 4 V
